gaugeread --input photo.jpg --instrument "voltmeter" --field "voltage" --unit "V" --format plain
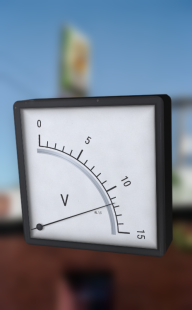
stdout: 11.5 V
